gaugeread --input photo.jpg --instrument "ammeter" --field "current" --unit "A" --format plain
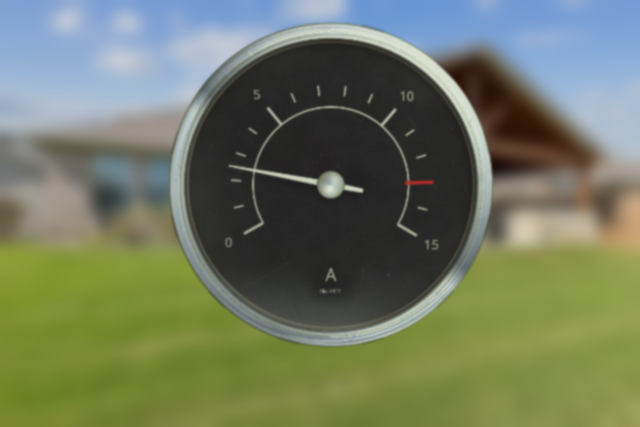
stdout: 2.5 A
